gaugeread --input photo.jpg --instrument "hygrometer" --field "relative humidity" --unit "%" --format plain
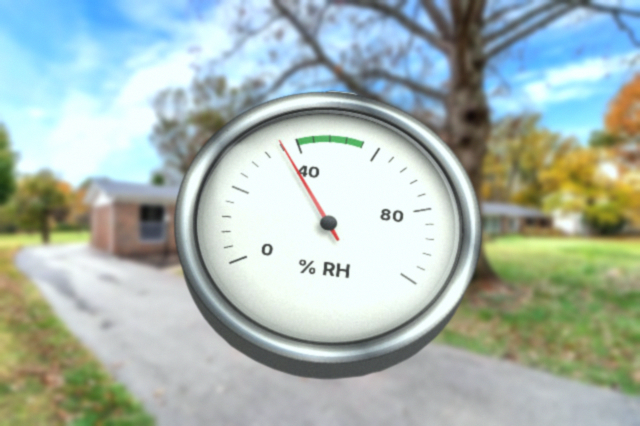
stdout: 36 %
